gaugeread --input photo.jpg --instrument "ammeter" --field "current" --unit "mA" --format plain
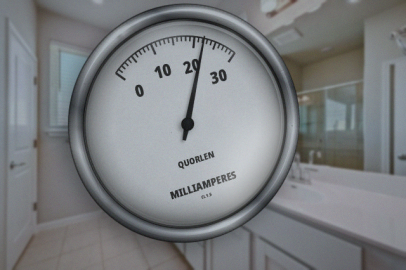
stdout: 22 mA
